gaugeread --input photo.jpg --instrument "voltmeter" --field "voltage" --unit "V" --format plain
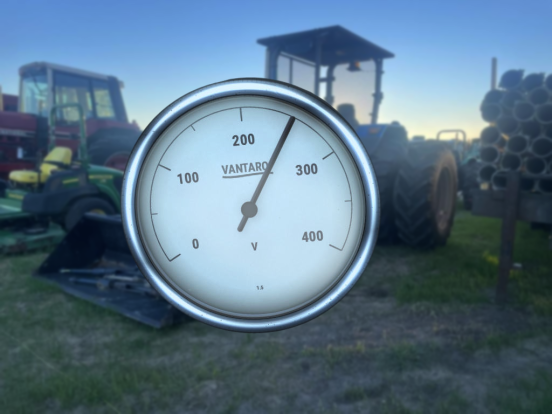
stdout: 250 V
